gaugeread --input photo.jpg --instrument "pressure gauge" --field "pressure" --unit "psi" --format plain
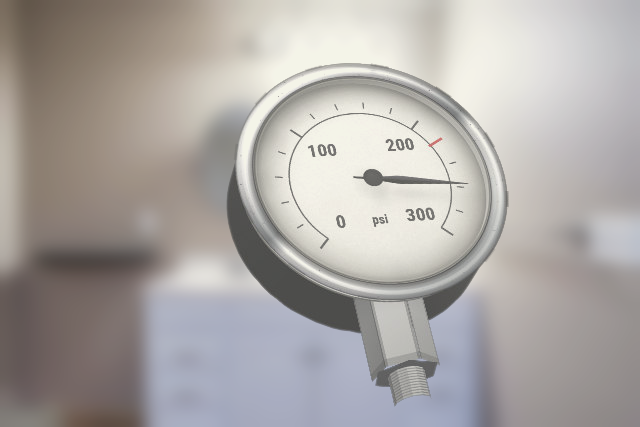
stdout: 260 psi
